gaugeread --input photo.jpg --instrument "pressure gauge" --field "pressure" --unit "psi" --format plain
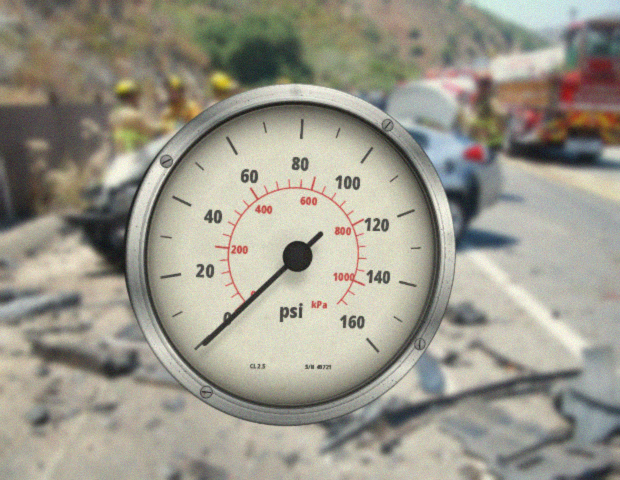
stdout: 0 psi
